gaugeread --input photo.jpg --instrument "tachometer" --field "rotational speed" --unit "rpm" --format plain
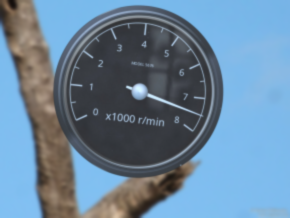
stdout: 7500 rpm
